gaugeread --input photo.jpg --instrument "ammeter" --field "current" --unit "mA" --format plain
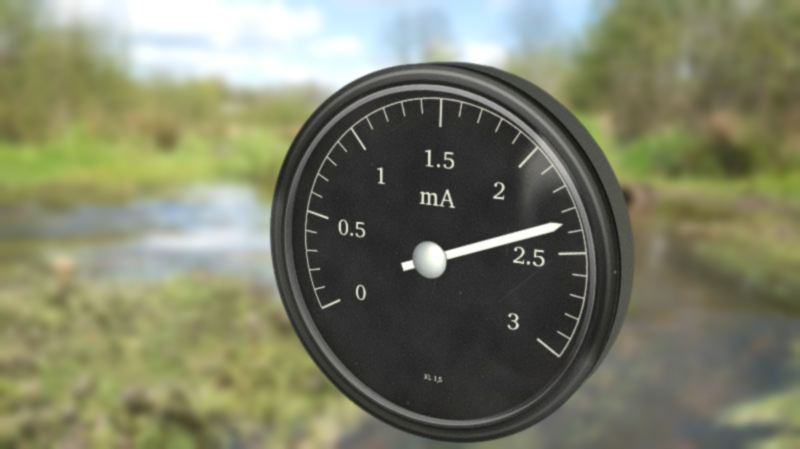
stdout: 2.35 mA
